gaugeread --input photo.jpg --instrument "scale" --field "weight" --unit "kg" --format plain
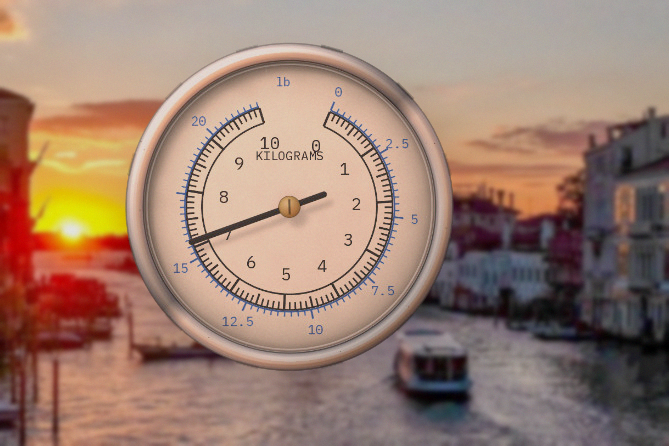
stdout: 7.1 kg
